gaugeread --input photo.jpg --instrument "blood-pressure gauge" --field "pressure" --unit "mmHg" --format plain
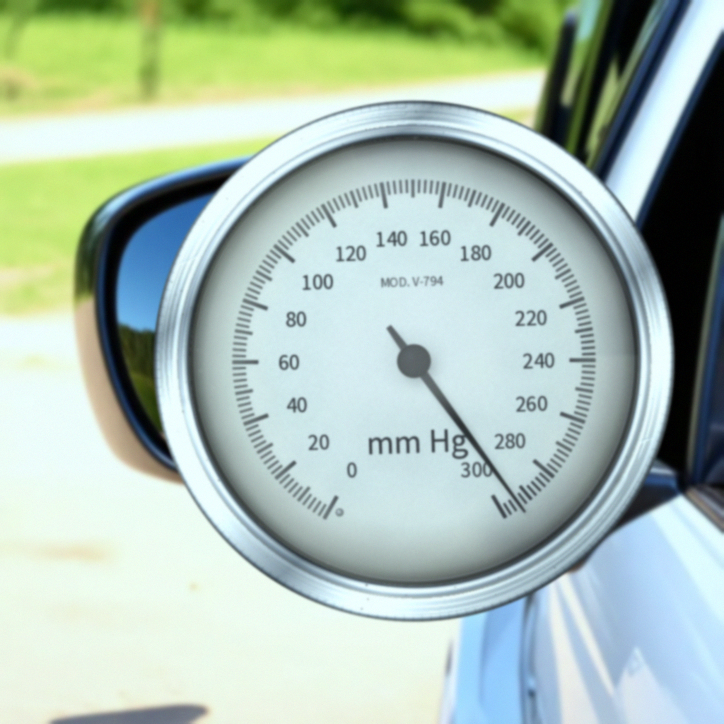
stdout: 294 mmHg
